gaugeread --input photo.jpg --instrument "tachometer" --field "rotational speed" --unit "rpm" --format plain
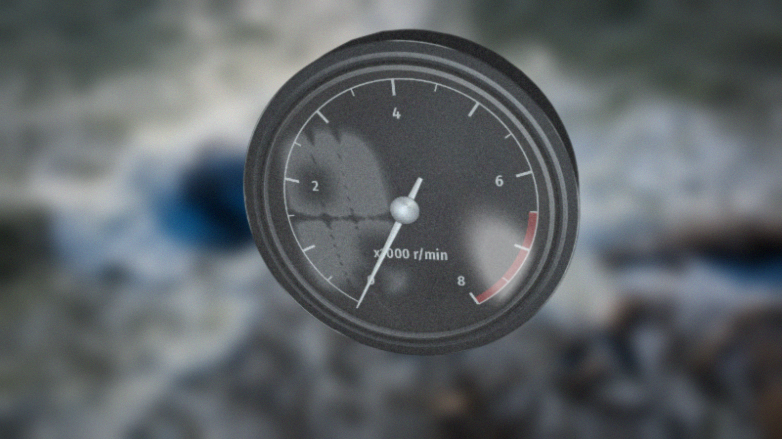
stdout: 0 rpm
